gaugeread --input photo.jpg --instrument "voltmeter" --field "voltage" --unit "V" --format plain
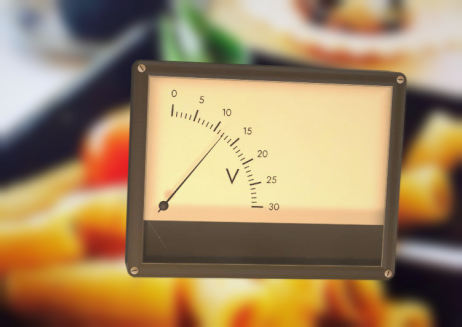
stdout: 12 V
